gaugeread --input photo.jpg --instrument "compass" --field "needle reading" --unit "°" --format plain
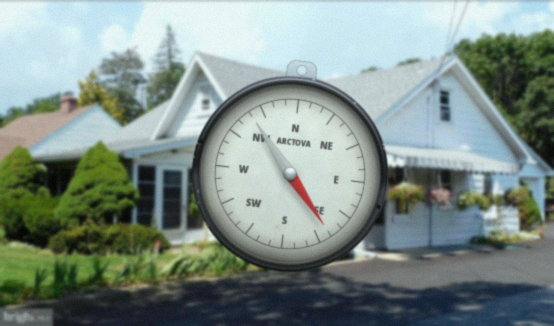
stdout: 140 °
